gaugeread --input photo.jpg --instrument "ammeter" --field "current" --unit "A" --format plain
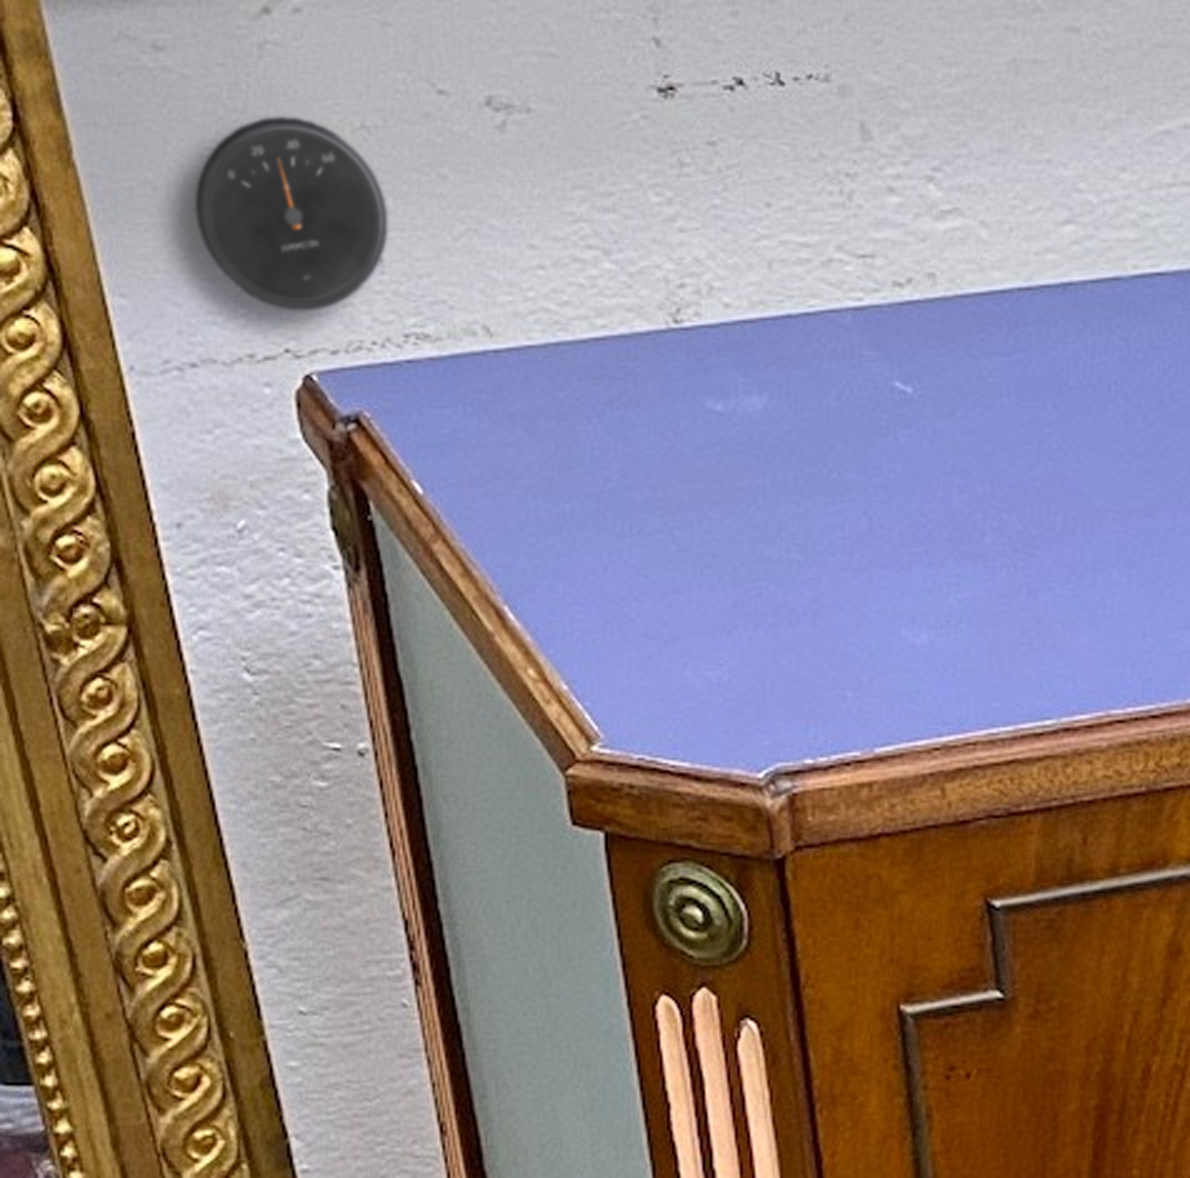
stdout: 30 A
